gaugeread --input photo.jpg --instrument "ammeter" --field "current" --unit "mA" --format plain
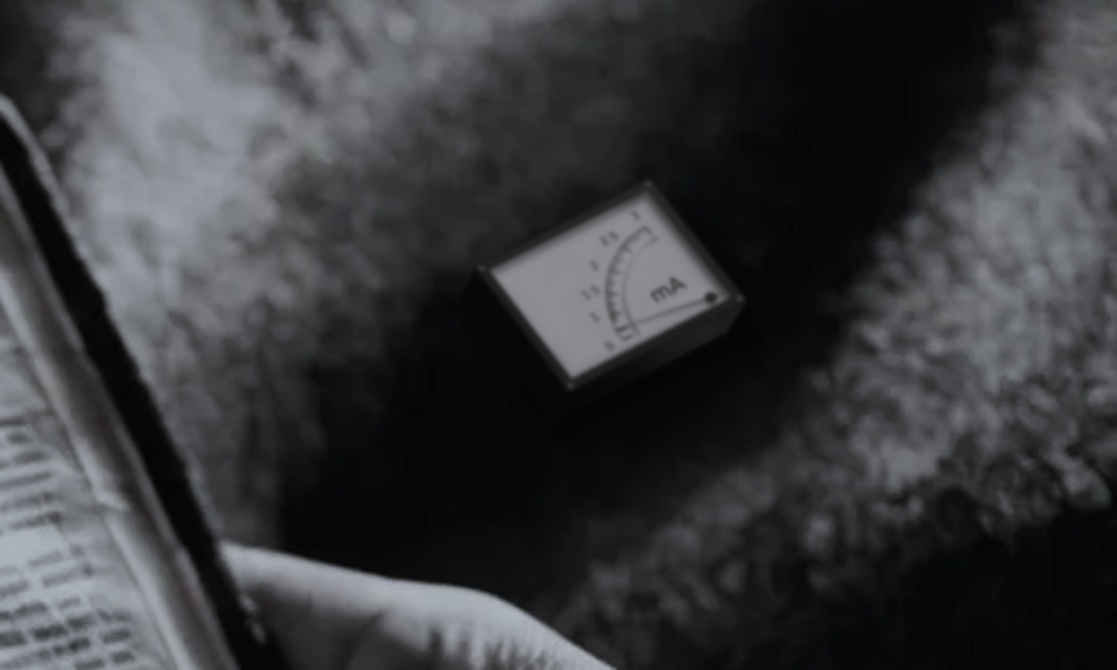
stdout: 0.5 mA
